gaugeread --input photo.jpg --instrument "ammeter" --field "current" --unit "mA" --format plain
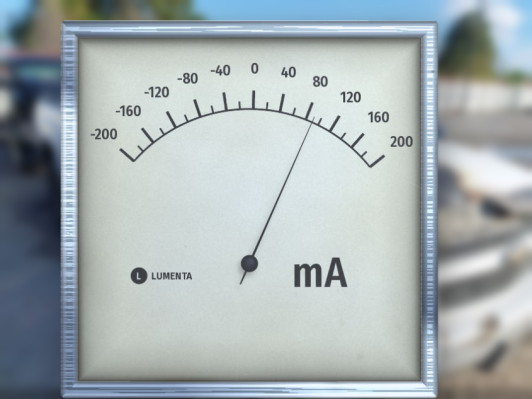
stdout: 90 mA
